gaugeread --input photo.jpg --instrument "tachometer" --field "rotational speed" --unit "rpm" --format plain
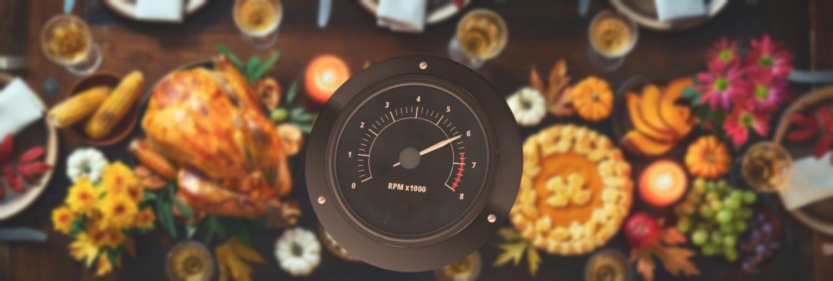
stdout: 6000 rpm
